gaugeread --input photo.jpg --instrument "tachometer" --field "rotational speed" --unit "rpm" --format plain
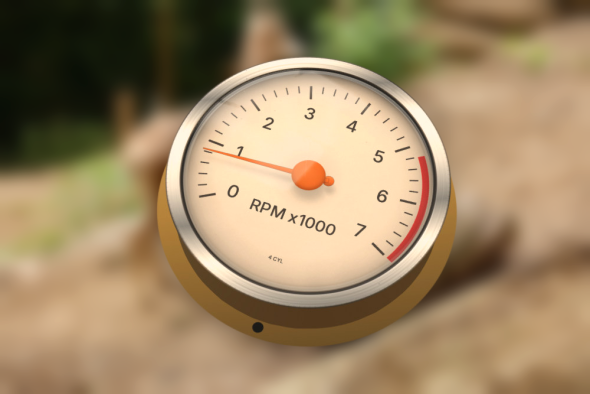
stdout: 800 rpm
